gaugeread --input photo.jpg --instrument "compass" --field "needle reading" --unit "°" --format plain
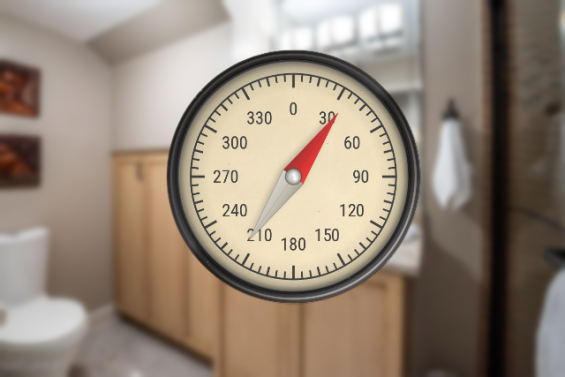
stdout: 35 °
